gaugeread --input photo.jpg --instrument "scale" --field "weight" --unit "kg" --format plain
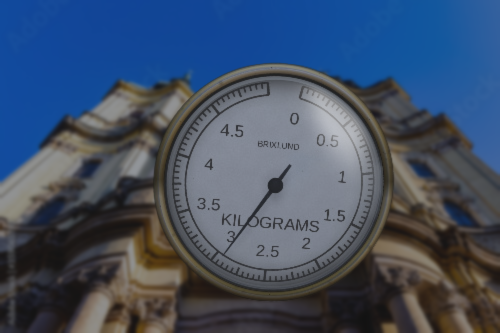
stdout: 2.95 kg
